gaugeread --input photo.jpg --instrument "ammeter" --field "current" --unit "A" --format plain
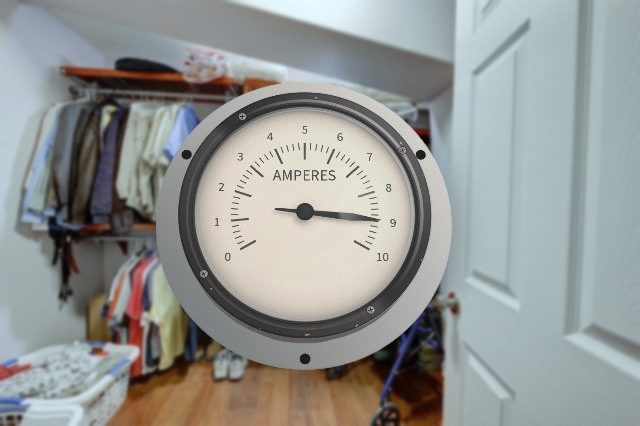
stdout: 9 A
